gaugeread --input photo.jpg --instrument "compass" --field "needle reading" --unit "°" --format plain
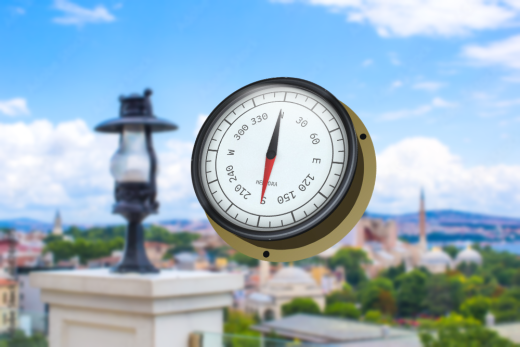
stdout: 180 °
